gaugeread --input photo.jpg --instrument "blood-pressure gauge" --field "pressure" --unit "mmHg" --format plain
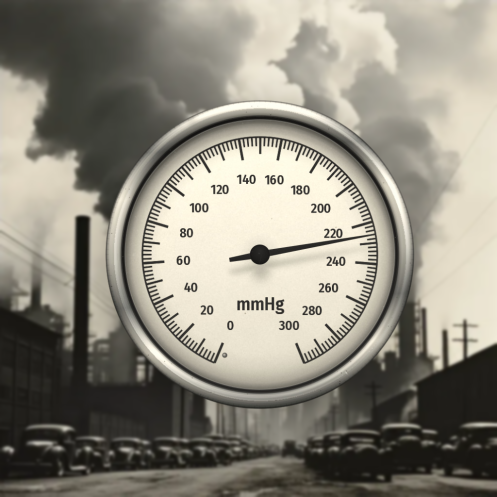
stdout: 226 mmHg
